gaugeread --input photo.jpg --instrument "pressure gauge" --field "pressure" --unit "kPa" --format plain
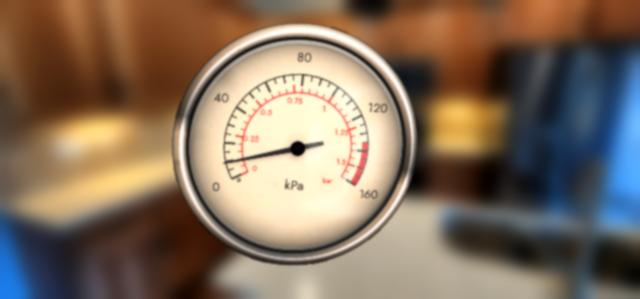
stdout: 10 kPa
